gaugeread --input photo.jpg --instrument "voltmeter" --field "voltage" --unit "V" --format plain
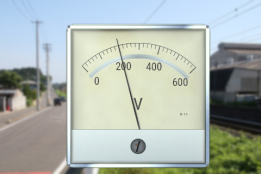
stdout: 200 V
